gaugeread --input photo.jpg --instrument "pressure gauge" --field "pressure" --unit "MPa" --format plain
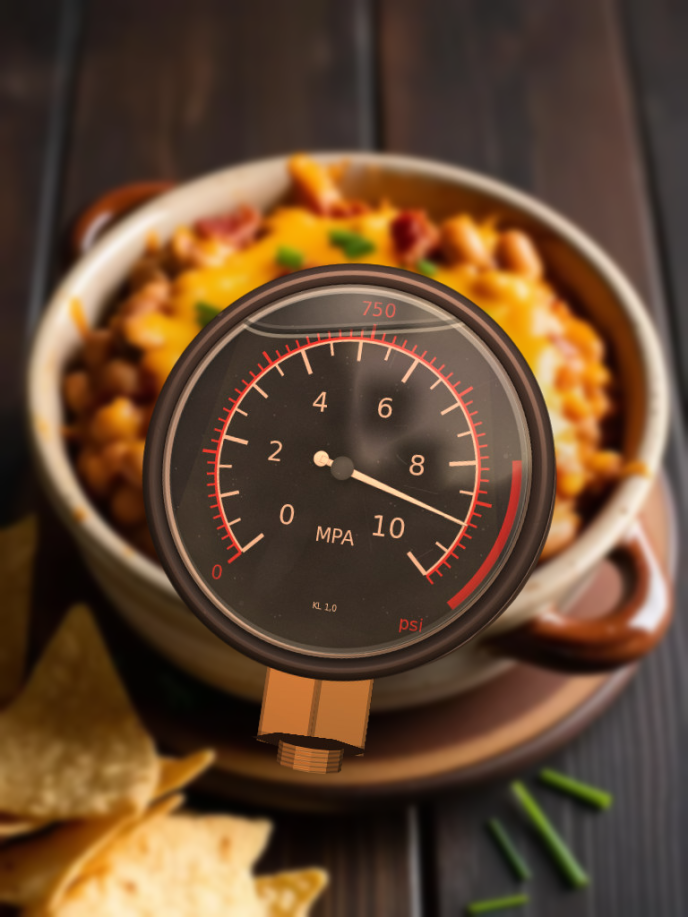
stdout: 9 MPa
